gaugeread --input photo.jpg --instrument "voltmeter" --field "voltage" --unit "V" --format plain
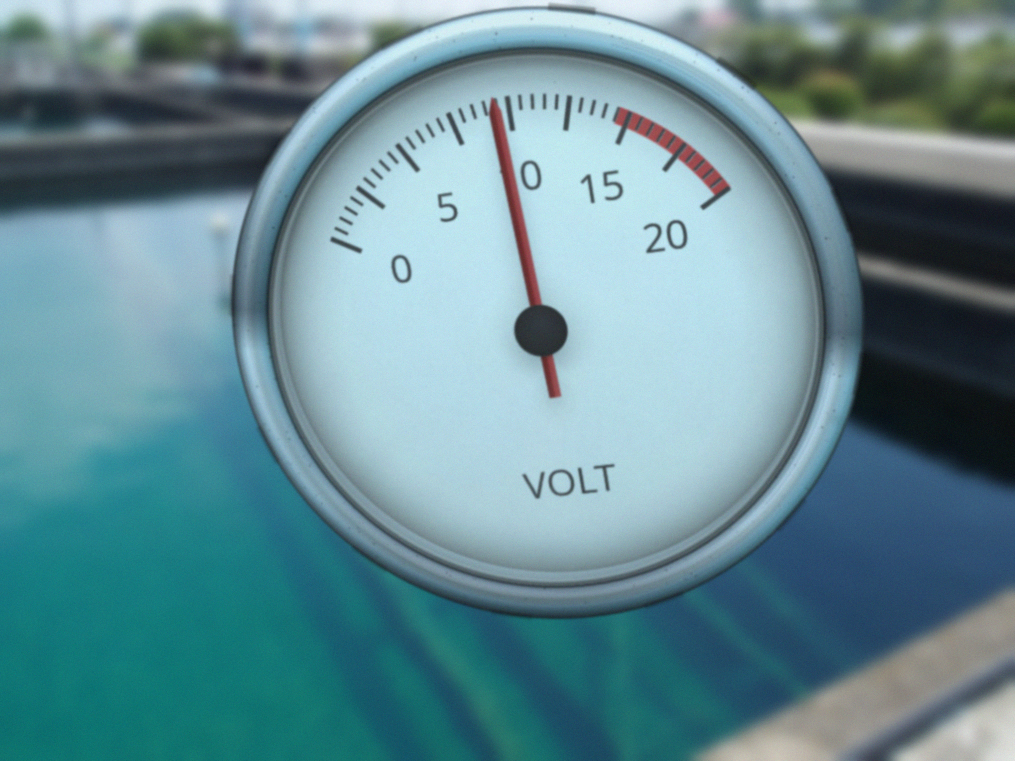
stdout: 9.5 V
